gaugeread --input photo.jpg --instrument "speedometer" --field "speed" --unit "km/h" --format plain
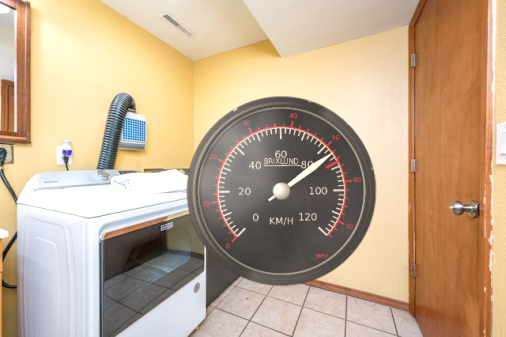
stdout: 84 km/h
